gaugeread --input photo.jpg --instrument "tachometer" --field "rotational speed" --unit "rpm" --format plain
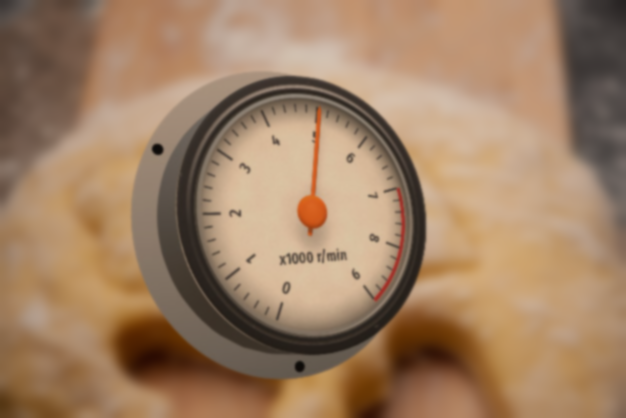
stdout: 5000 rpm
